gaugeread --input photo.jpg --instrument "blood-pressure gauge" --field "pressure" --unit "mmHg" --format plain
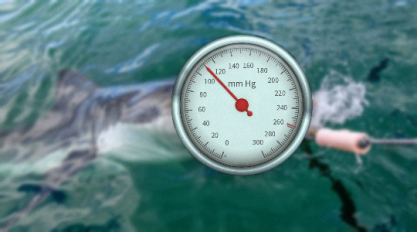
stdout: 110 mmHg
